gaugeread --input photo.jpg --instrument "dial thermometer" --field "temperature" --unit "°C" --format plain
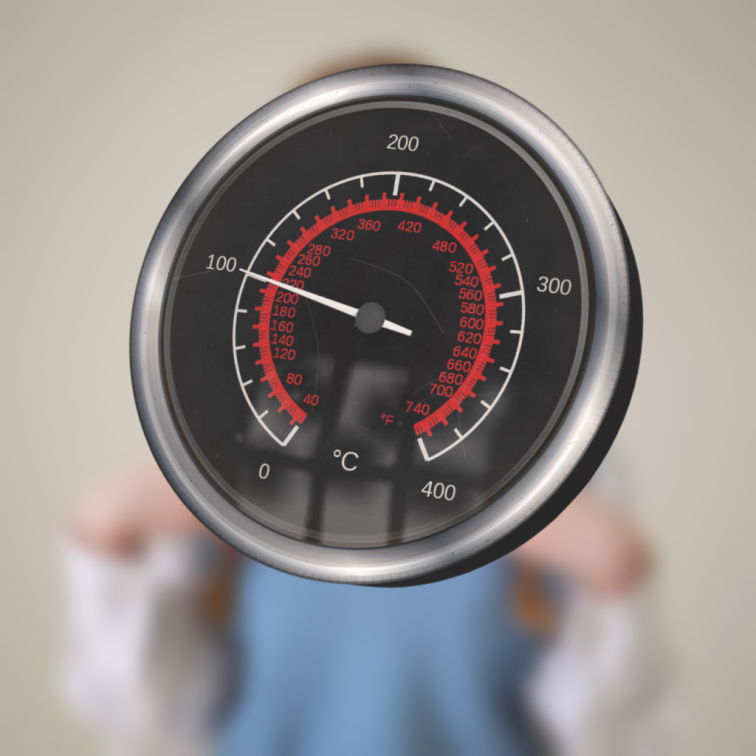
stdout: 100 °C
